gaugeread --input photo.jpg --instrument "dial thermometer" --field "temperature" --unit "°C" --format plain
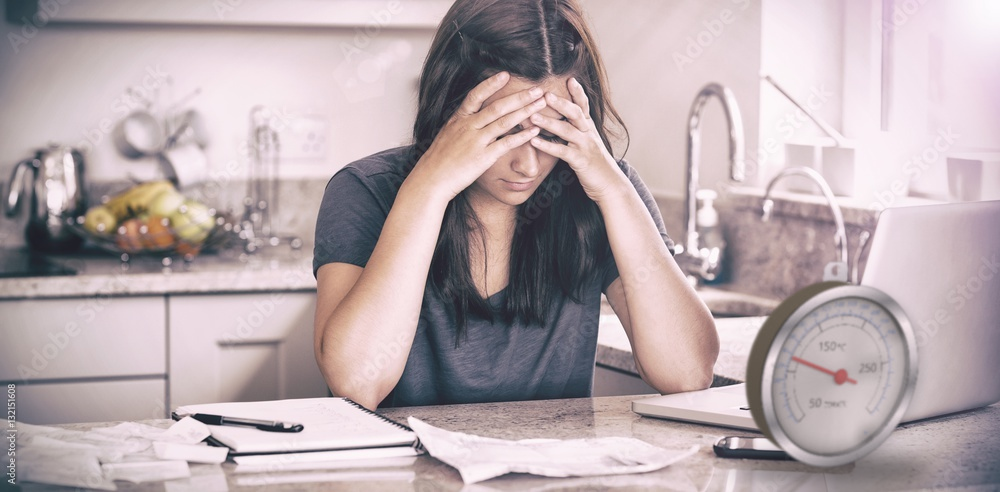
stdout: 112.5 °C
